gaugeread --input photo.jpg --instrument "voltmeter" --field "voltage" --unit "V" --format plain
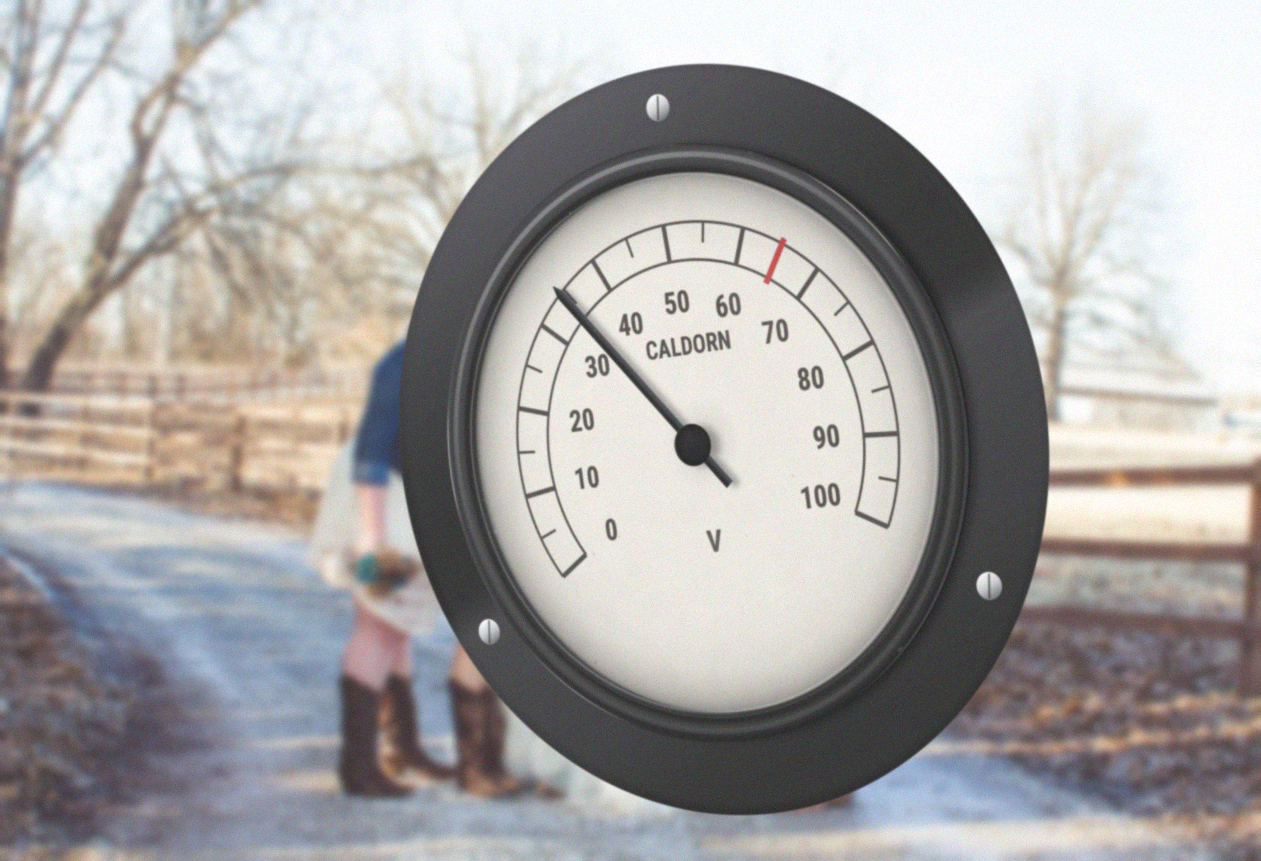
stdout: 35 V
